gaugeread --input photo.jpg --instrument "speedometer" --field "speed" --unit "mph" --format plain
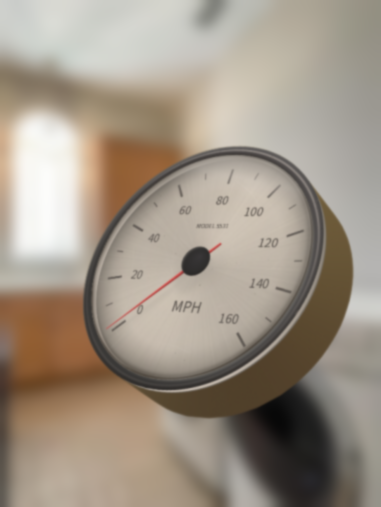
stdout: 0 mph
